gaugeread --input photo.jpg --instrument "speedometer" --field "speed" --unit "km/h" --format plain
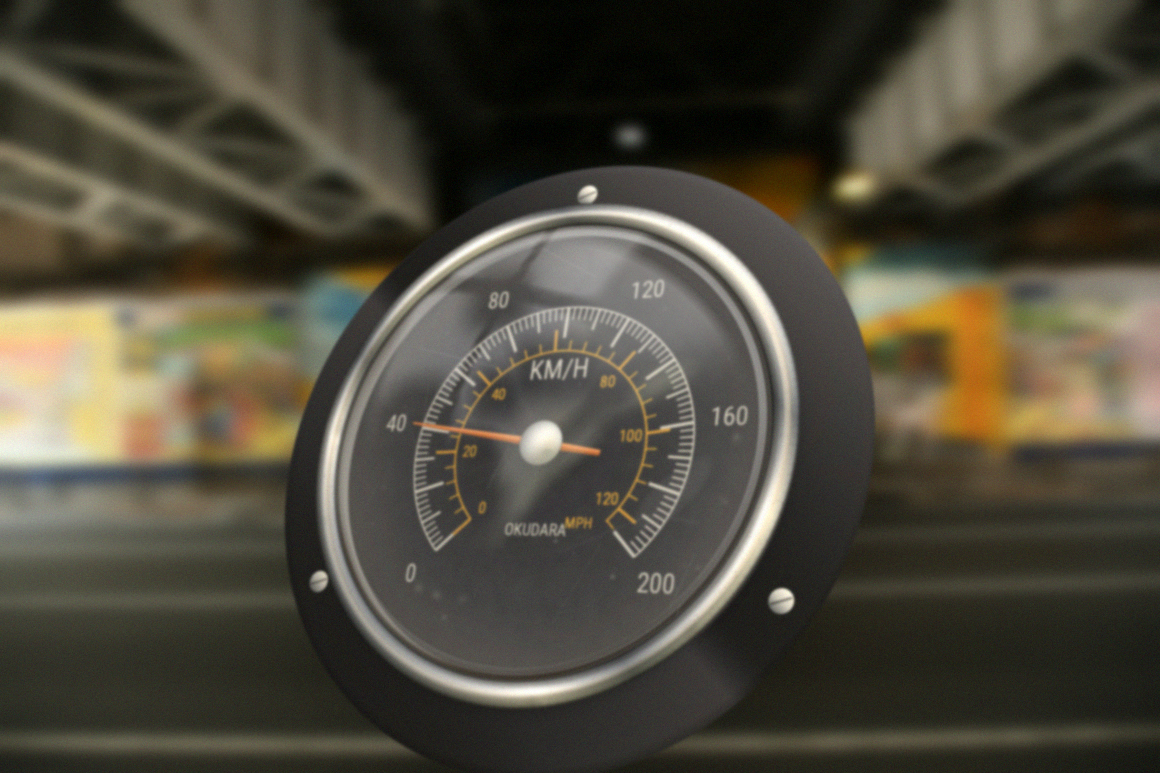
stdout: 40 km/h
